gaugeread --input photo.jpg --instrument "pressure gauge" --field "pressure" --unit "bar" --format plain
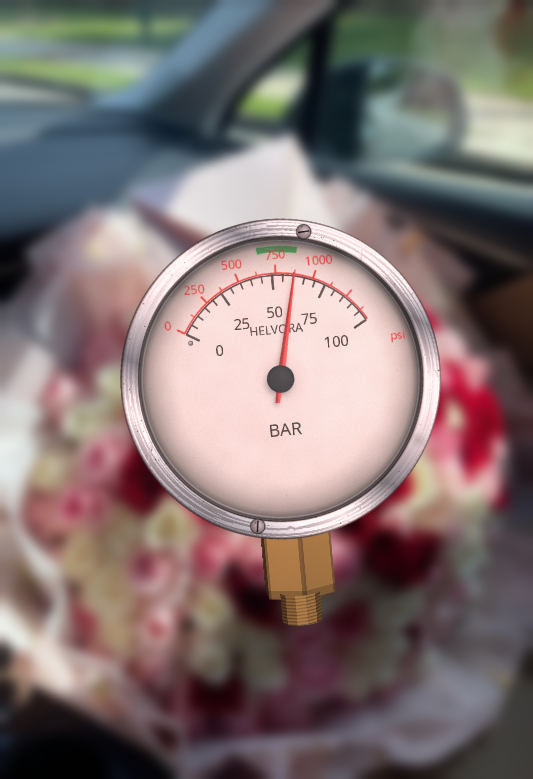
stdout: 60 bar
